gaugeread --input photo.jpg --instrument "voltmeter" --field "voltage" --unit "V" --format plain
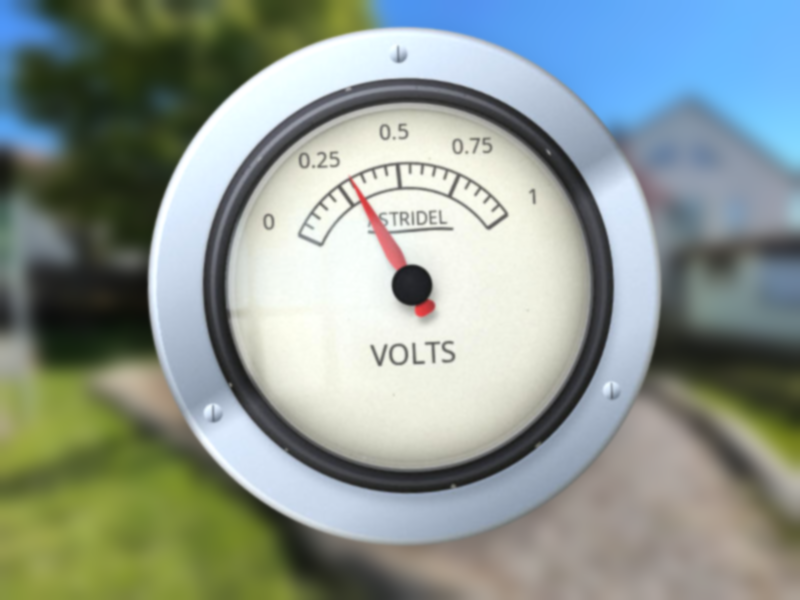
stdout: 0.3 V
